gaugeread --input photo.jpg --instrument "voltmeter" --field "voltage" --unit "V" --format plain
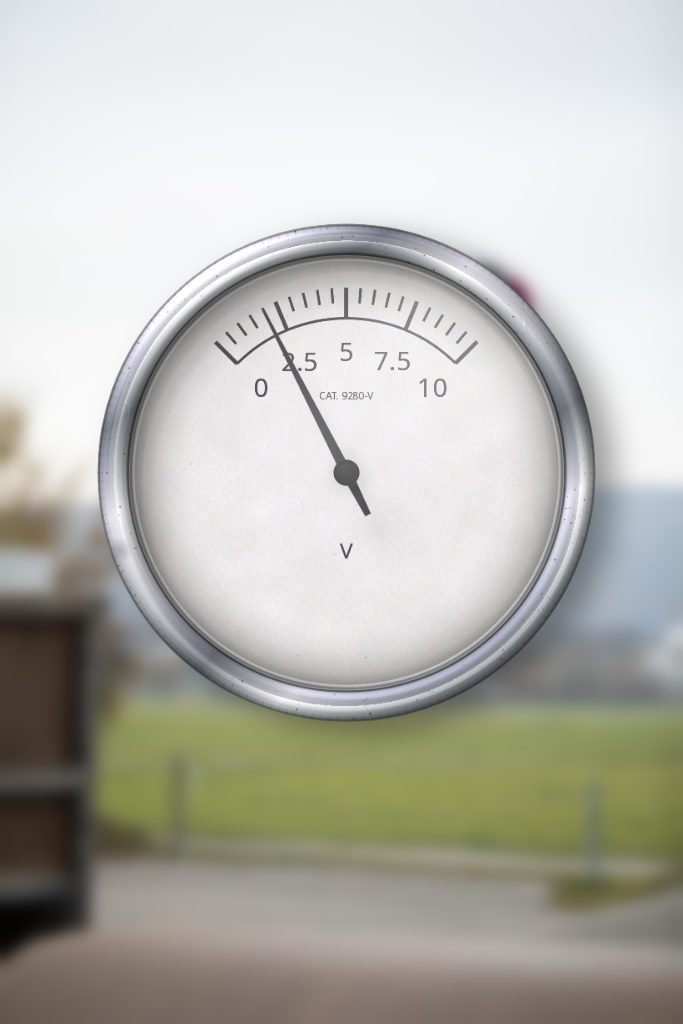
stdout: 2 V
